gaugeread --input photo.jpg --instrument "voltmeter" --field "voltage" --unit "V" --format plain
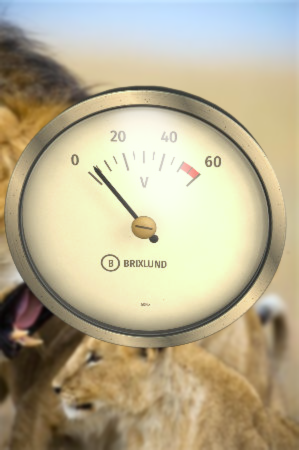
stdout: 5 V
